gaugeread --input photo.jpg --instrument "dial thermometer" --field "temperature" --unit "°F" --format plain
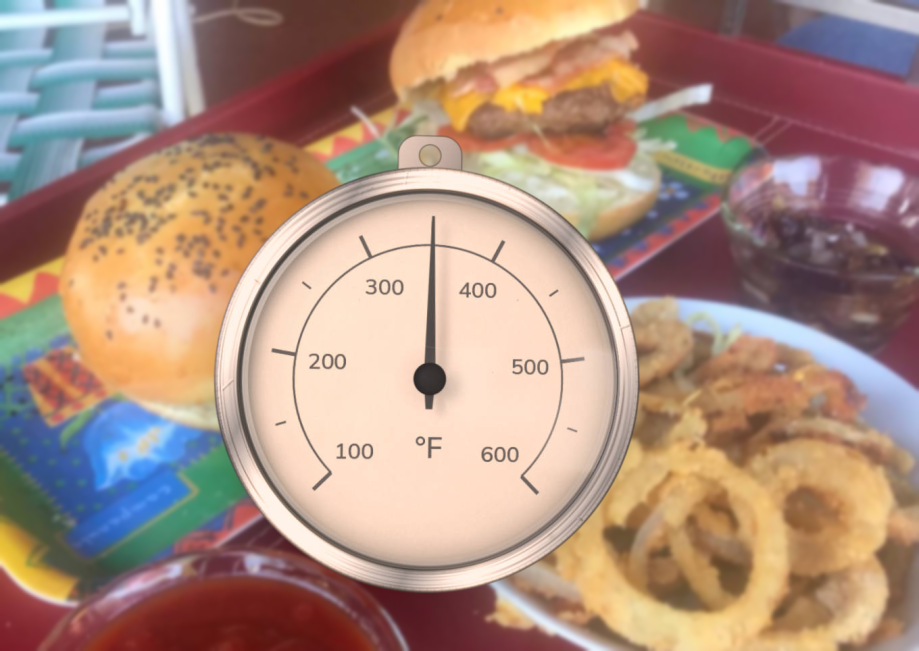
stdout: 350 °F
